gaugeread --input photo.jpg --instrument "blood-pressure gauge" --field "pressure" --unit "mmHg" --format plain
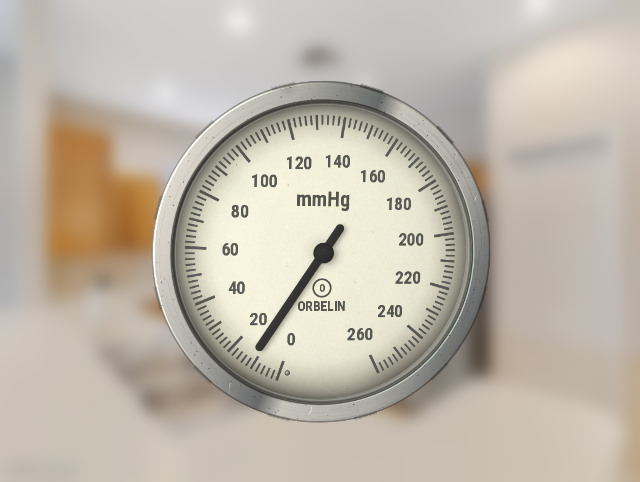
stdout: 12 mmHg
